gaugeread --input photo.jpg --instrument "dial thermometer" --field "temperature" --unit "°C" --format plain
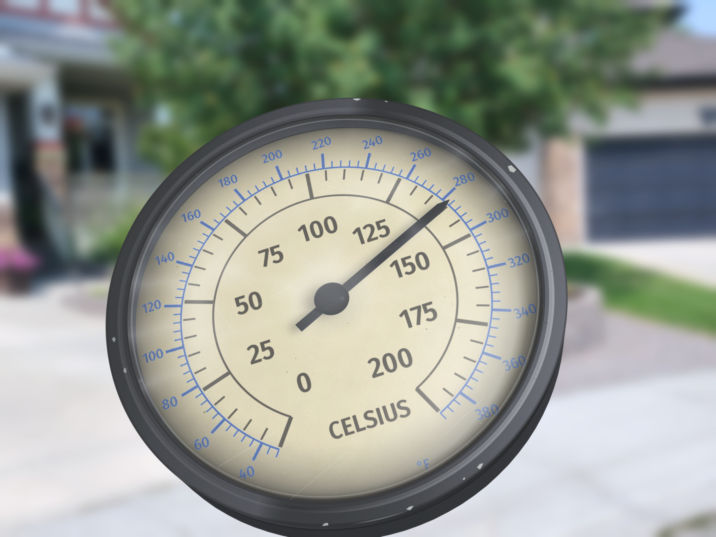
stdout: 140 °C
